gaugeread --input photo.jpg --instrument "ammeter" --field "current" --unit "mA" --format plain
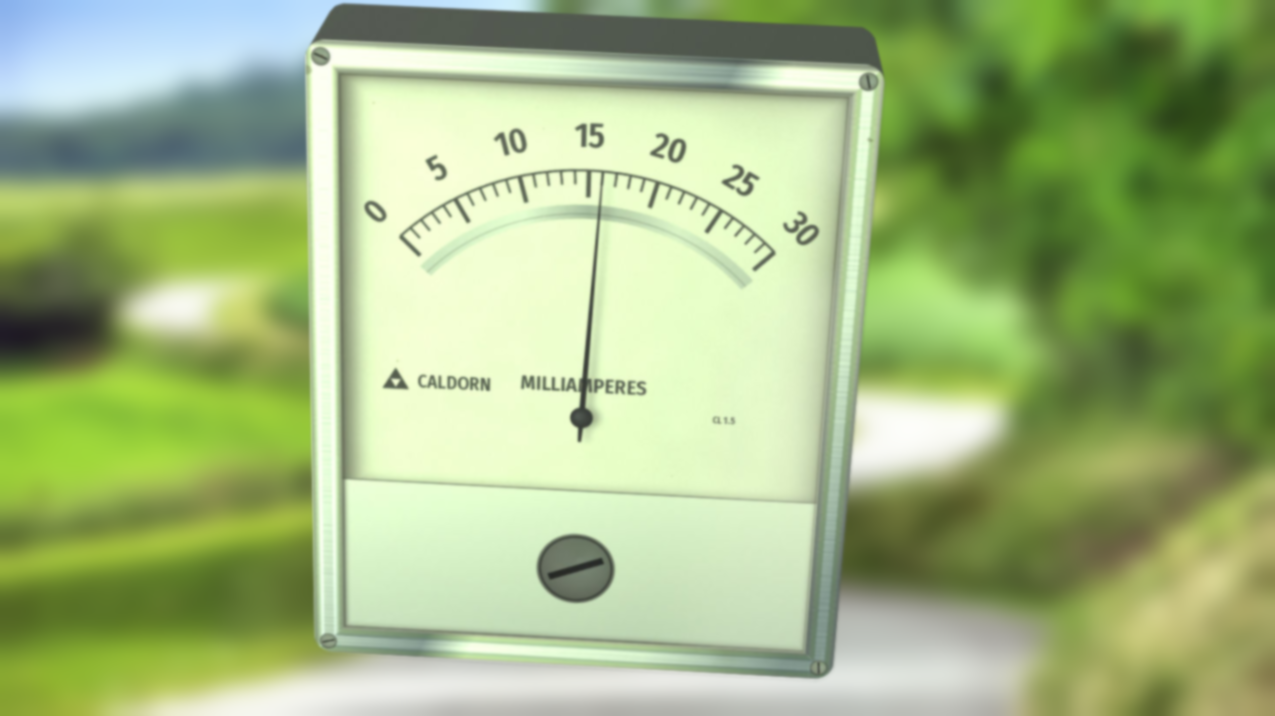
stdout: 16 mA
